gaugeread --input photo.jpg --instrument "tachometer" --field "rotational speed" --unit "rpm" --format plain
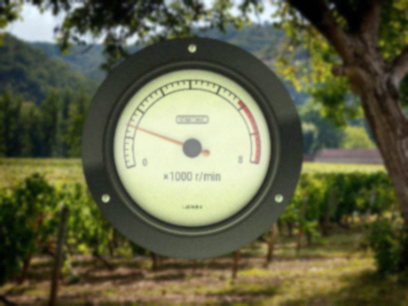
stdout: 1400 rpm
